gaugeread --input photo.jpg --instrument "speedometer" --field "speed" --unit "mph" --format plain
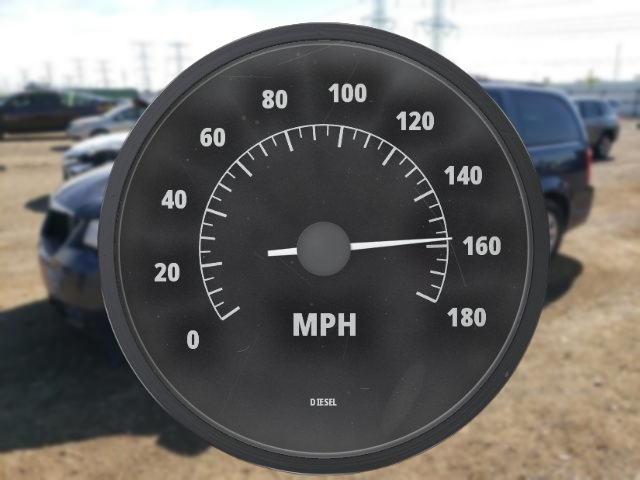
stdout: 157.5 mph
